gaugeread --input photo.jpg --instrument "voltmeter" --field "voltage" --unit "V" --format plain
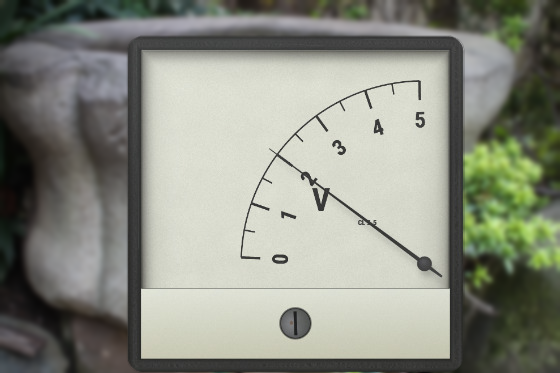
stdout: 2 V
